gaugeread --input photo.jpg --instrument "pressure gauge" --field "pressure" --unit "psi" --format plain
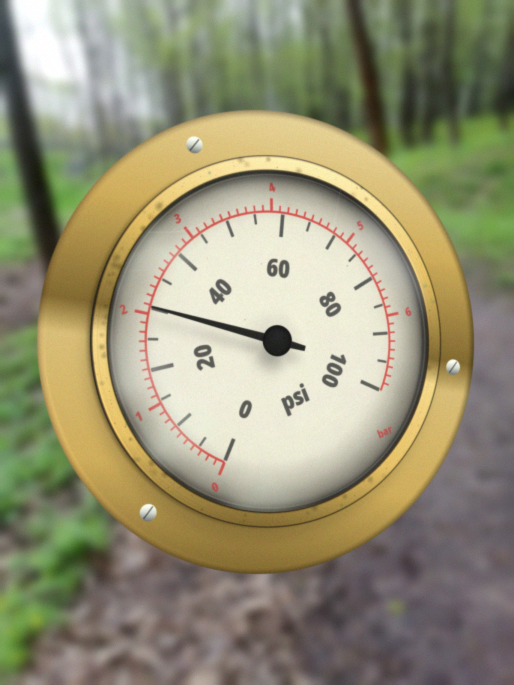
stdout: 30 psi
